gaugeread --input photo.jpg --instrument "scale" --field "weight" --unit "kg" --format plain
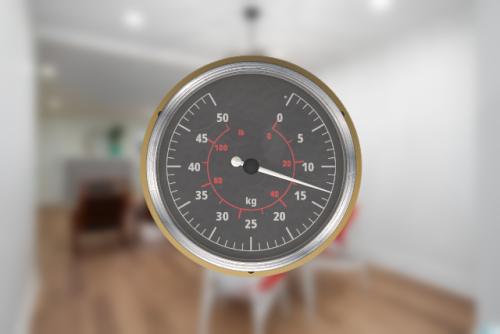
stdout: 13 kg
